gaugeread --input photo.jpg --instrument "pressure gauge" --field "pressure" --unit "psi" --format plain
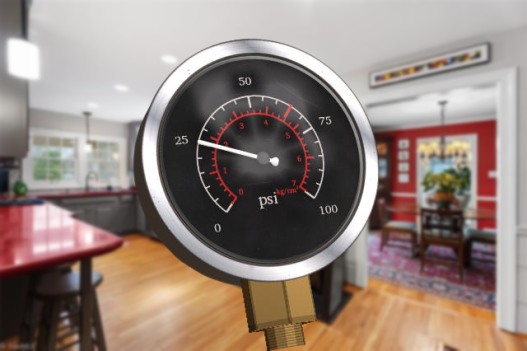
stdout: 25 psi
